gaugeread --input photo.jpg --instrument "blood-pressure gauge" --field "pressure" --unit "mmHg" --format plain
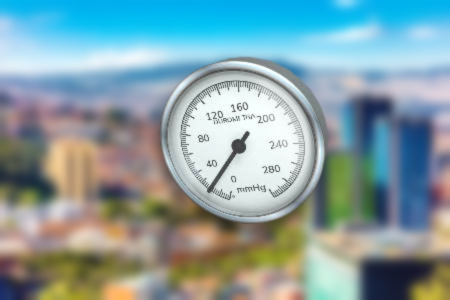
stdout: 20 mmHg
